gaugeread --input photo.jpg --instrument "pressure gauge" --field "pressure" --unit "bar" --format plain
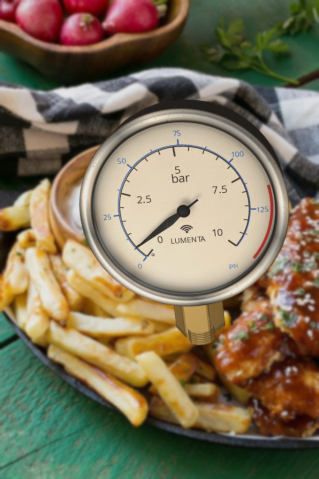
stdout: 0.5 bar
